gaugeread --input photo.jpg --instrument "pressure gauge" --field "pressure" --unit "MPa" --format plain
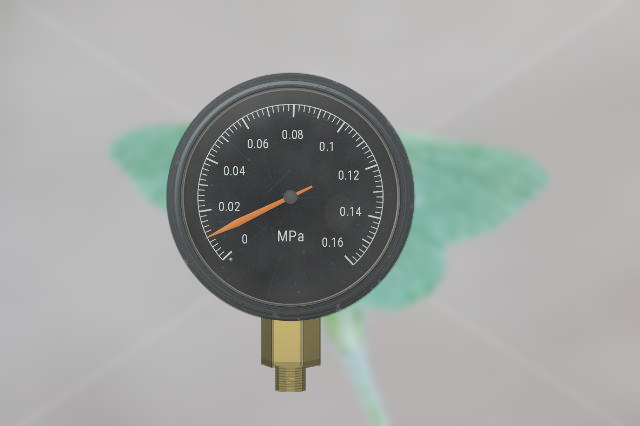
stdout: 0.01 MPa
